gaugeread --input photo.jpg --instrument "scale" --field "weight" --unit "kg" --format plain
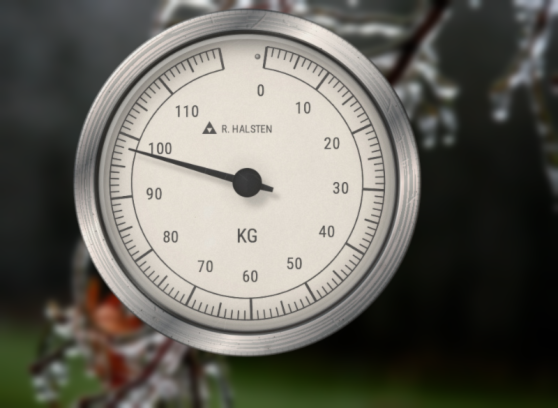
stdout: 98 kg
